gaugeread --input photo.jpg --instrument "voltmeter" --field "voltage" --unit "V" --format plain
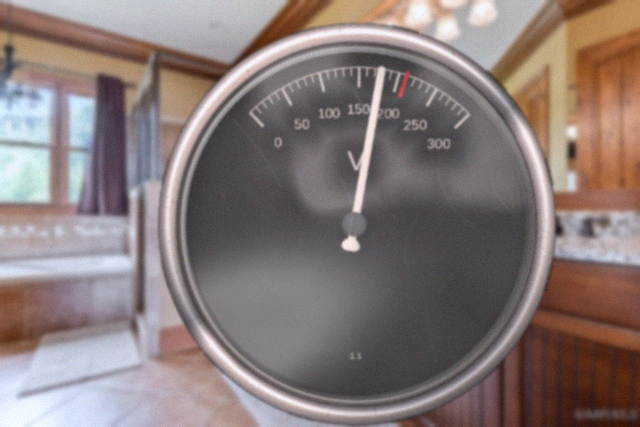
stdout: 180 V
